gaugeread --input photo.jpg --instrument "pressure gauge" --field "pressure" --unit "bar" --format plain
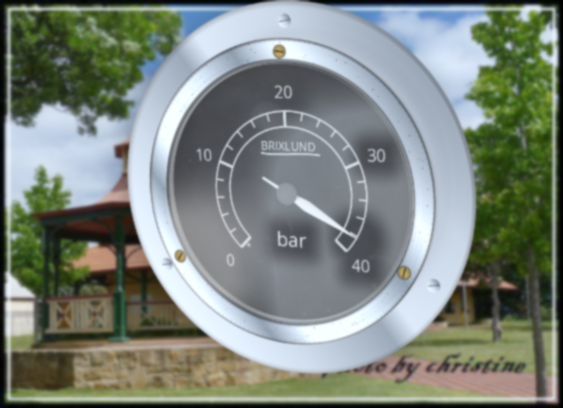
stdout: 38 bar
